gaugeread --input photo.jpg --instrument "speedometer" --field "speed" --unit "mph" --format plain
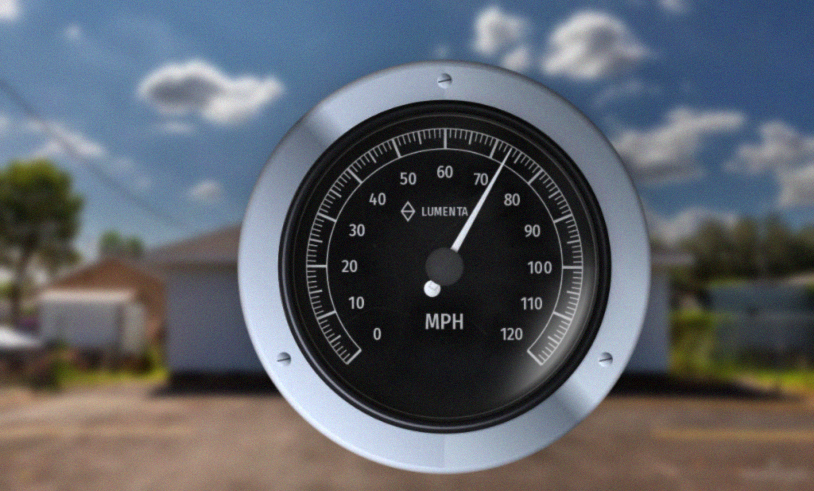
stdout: 73 mph
